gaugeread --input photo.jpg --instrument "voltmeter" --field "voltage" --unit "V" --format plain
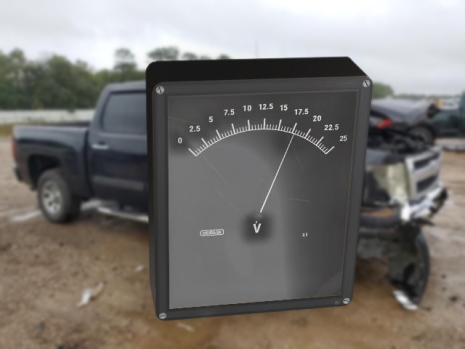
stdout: 17.5 V
